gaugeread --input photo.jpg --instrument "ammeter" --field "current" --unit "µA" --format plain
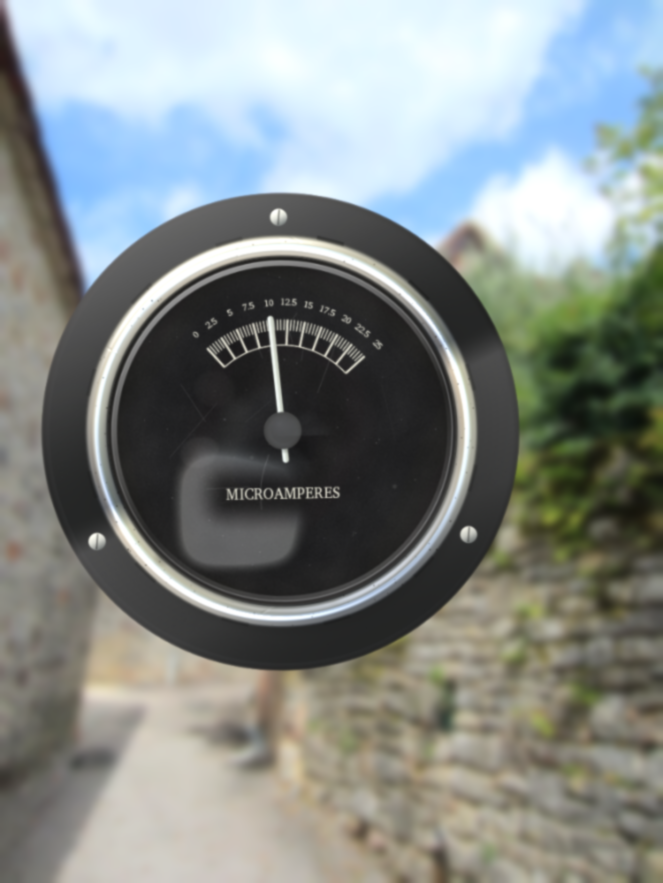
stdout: 10 µA
